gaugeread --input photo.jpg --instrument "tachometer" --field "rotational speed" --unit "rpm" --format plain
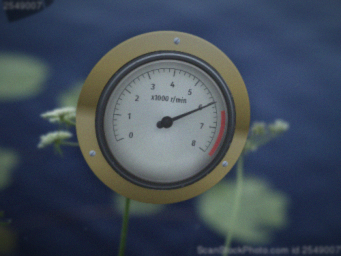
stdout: 6000 rpm
